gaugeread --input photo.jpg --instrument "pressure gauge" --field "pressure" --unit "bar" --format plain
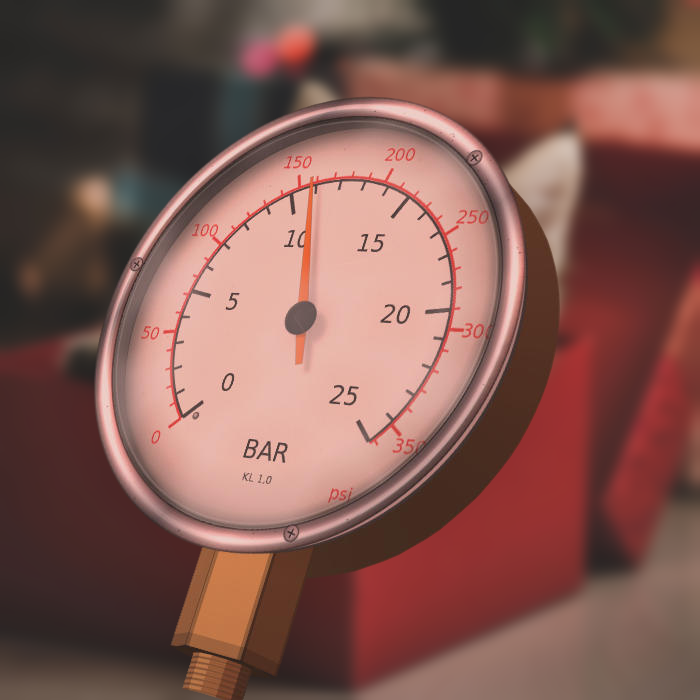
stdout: 11 bar
